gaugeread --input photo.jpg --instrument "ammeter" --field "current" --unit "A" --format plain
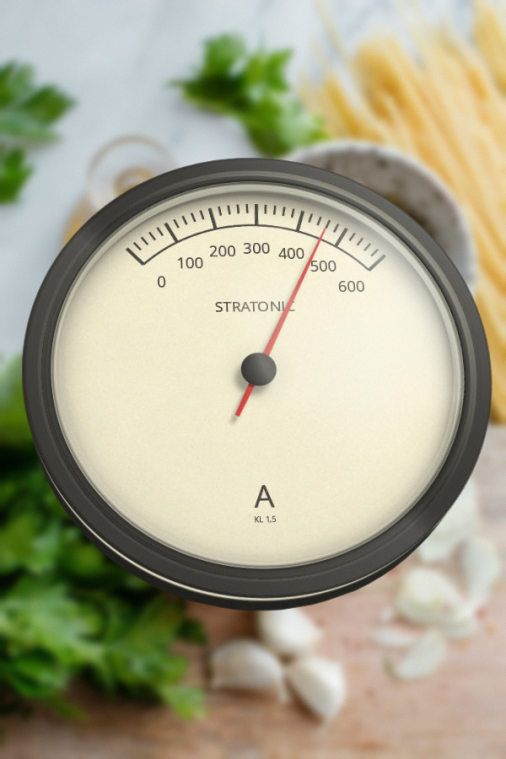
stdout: 460 A
